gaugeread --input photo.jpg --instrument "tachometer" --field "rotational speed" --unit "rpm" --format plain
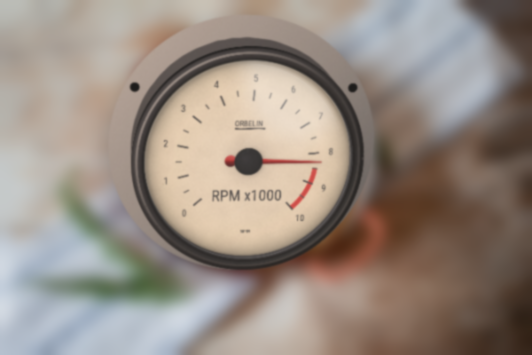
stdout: 8250 rpm
